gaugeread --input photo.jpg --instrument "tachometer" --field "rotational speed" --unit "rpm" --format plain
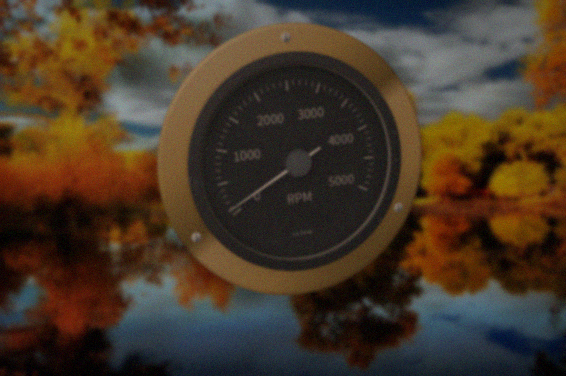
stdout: 100 rpm
